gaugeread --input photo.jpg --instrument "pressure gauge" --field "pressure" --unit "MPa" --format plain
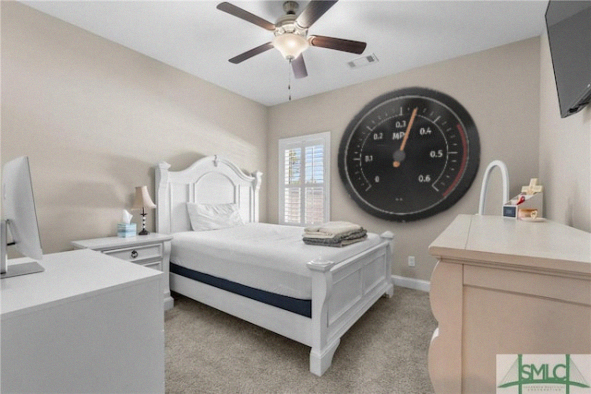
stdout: 0.34 MPa
